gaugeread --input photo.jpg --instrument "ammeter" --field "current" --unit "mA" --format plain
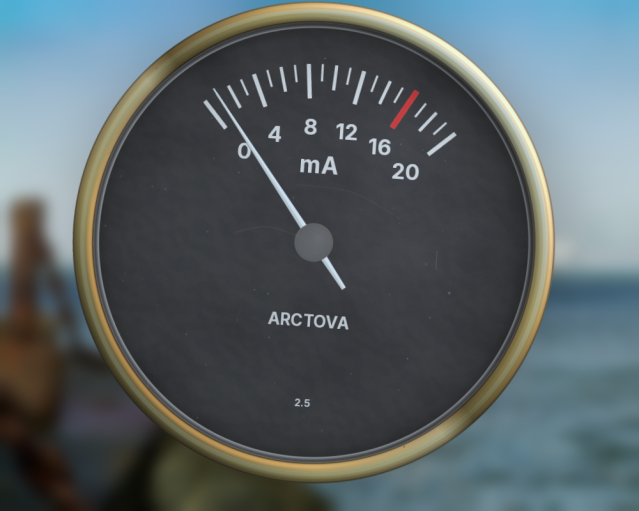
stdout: 1 mA
